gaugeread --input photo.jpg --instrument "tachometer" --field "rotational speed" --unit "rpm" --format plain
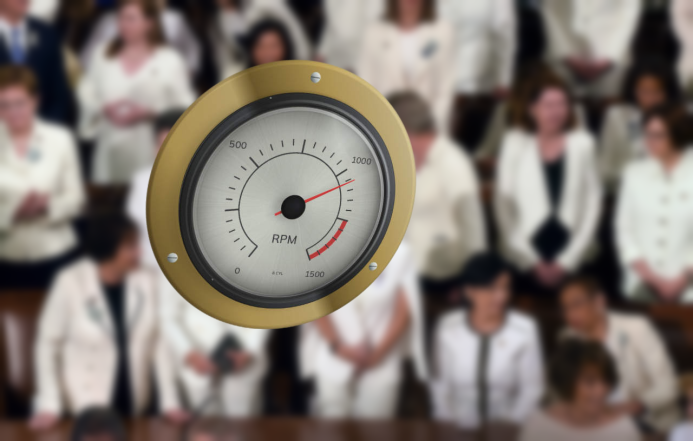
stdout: 1050 rpm
